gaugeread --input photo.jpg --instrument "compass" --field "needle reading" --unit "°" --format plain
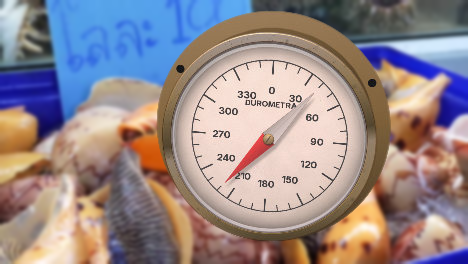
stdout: 220 °
